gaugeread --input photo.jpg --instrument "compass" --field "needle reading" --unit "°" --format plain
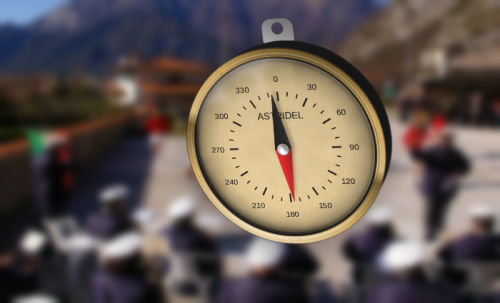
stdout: 175 °
